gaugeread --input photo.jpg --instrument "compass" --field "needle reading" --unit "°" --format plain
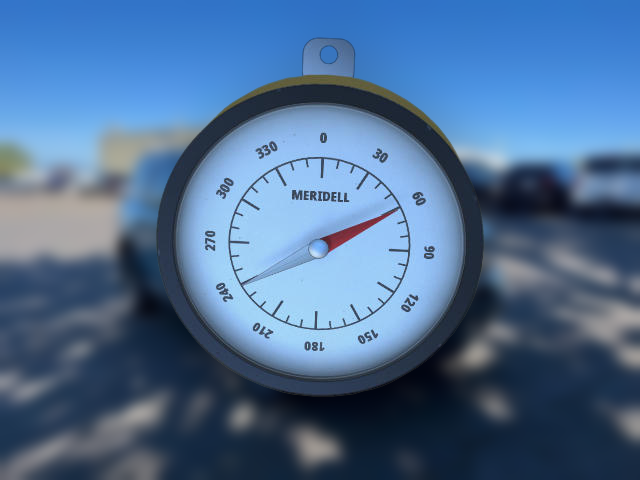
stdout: 60 °
